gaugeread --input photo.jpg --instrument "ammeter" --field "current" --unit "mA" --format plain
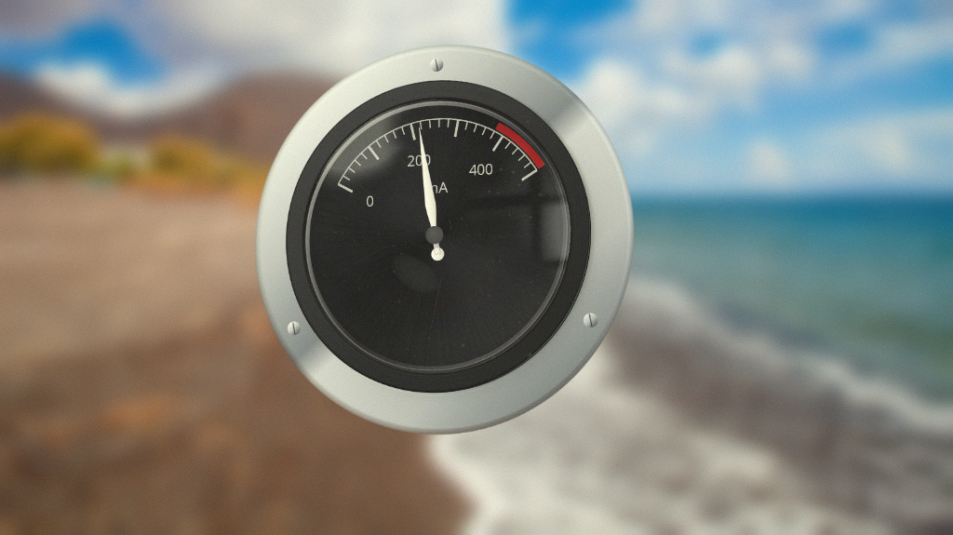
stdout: 220 mA
